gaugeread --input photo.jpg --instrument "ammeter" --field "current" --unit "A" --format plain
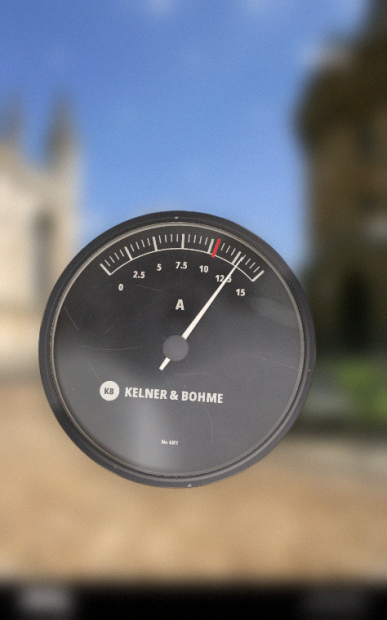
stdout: 13 A
